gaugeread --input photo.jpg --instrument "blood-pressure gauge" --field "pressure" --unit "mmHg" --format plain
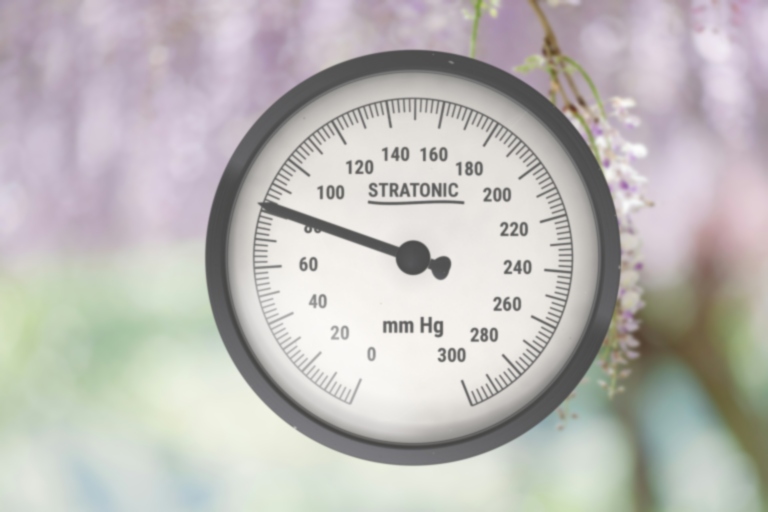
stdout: 82 mmHg
